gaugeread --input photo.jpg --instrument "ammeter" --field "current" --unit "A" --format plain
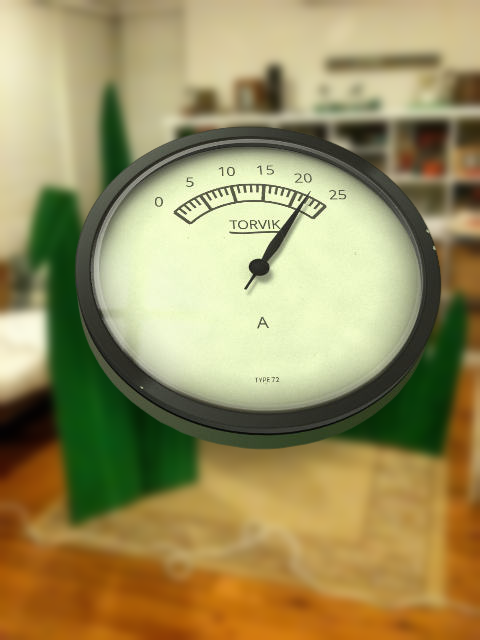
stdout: 22 A
